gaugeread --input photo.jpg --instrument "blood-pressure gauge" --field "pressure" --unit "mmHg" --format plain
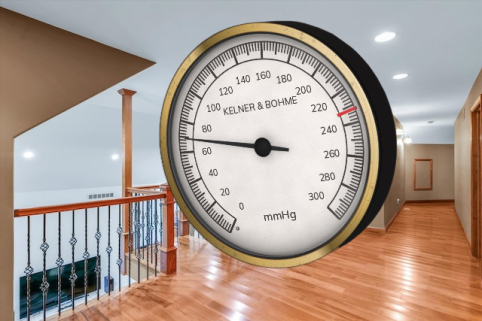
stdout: 70 mmHg
